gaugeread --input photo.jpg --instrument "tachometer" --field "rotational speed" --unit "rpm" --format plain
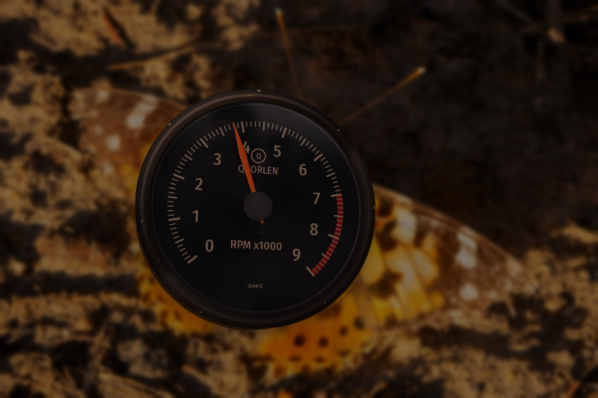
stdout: 3800 rpm
